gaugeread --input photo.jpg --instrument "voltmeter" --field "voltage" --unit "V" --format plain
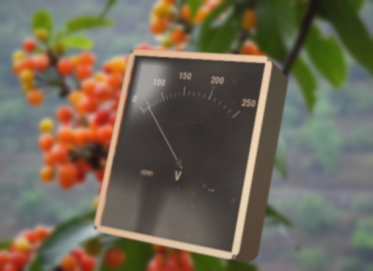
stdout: 50 V
